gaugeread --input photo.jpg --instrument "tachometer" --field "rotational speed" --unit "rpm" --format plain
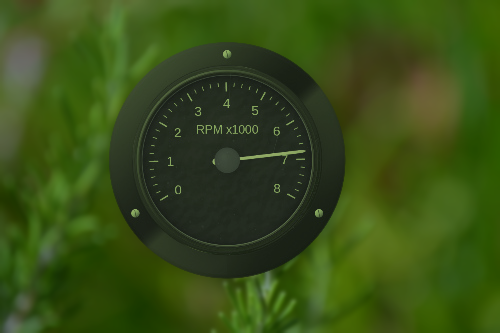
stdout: 6800 rpm
